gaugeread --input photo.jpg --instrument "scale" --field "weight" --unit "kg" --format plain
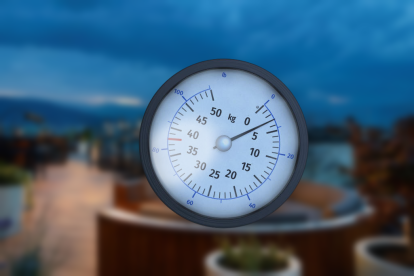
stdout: 3 kg
